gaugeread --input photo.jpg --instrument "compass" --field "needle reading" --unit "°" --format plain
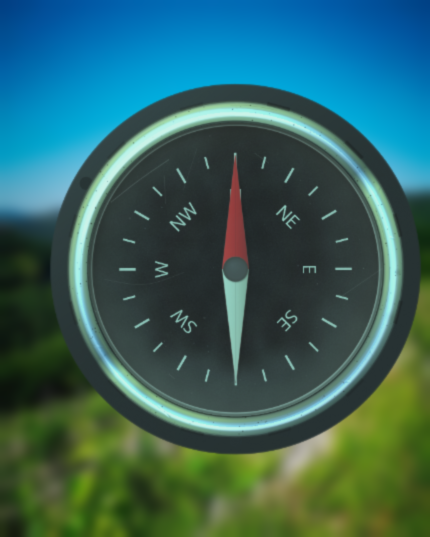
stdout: 0 °
